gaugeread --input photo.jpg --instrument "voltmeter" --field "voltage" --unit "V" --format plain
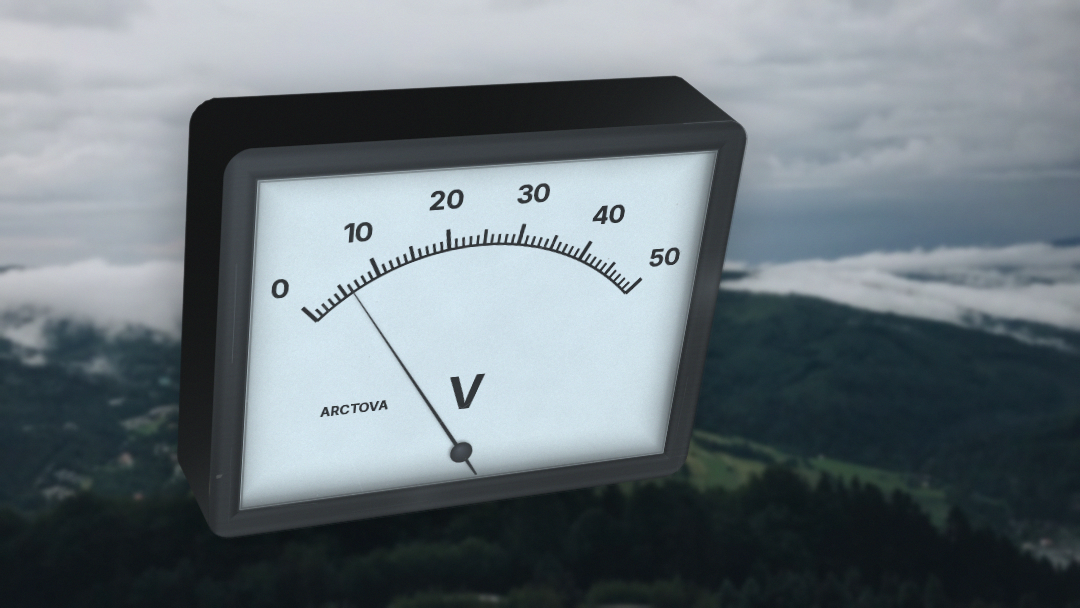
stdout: 6 V
